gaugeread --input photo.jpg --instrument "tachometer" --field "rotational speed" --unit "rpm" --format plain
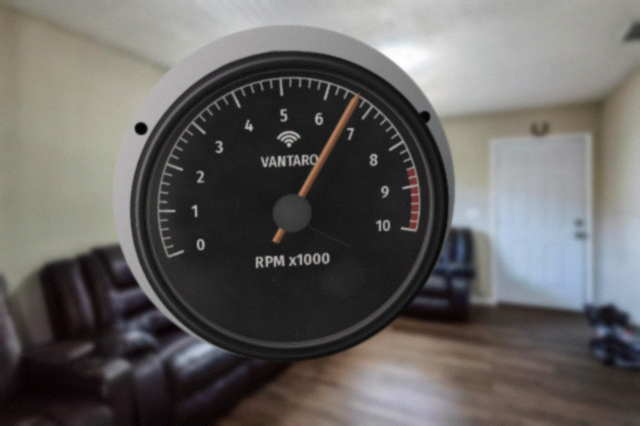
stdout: 6600 rpm
